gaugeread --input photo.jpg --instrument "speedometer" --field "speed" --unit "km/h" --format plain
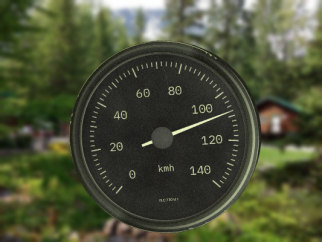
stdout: 108 km/h
